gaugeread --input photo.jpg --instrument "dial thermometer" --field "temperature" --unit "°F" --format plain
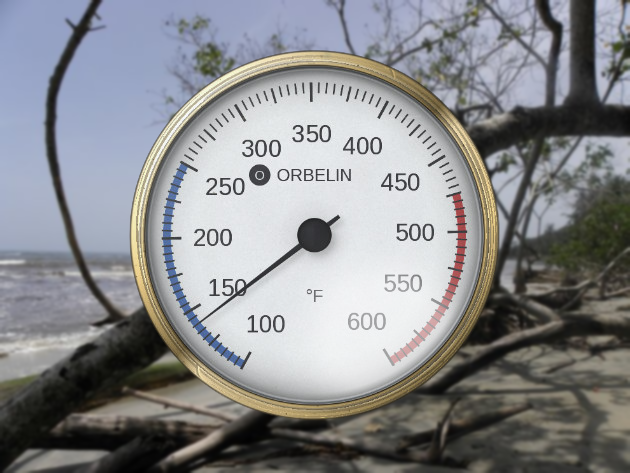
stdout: 140 °F
